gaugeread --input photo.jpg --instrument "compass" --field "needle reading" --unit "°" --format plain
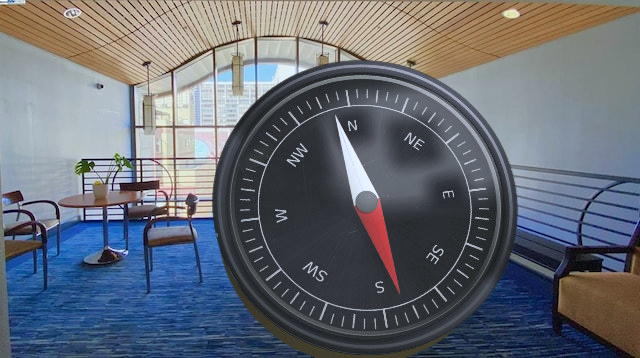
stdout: 170 °
